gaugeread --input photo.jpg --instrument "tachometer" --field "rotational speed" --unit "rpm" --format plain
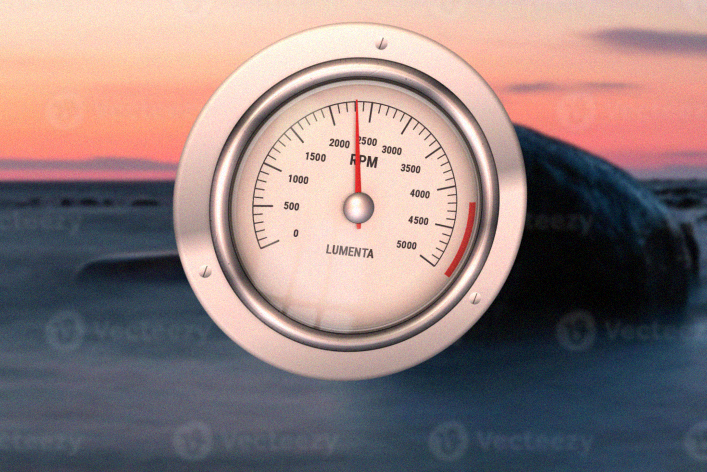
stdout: 2300 rpm
